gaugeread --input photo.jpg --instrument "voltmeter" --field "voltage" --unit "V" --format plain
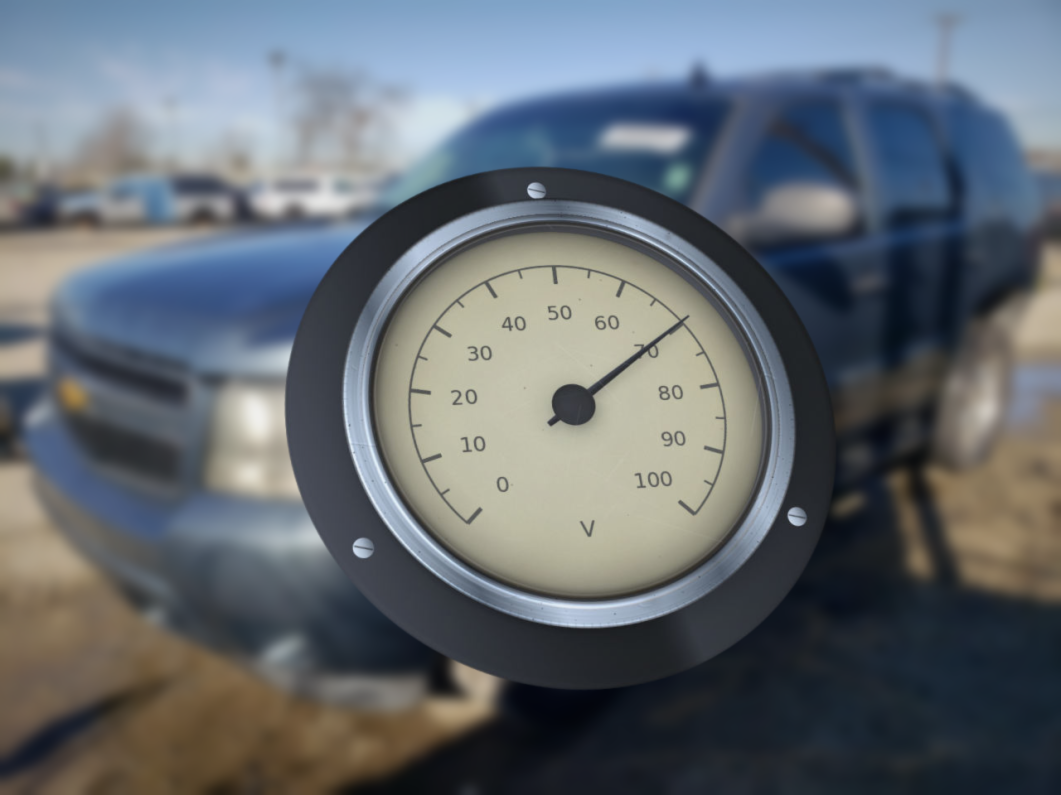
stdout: 70 V
